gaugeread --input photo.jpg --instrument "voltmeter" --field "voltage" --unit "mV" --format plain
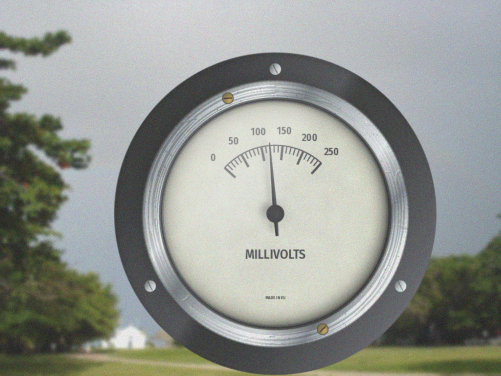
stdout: 120 mV
